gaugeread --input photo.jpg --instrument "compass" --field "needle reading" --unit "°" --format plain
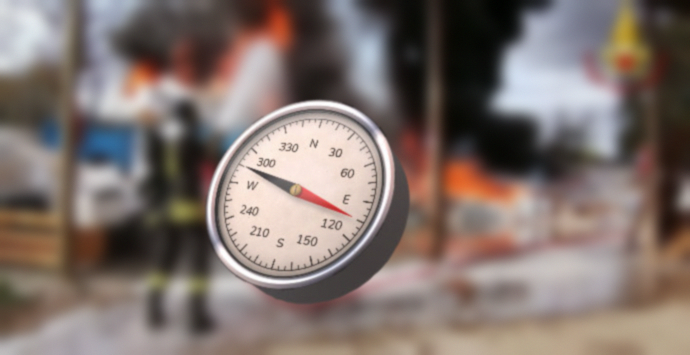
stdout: 105 °
